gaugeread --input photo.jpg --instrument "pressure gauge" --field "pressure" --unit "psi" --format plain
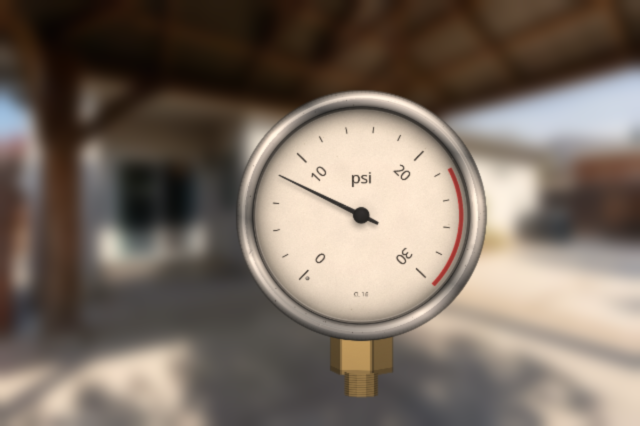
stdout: 8 psi
